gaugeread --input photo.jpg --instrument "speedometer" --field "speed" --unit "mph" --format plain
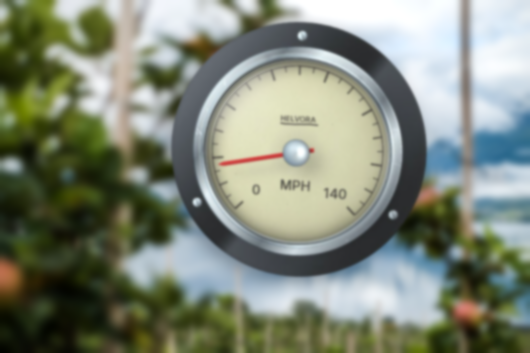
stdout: 17.5 mph
